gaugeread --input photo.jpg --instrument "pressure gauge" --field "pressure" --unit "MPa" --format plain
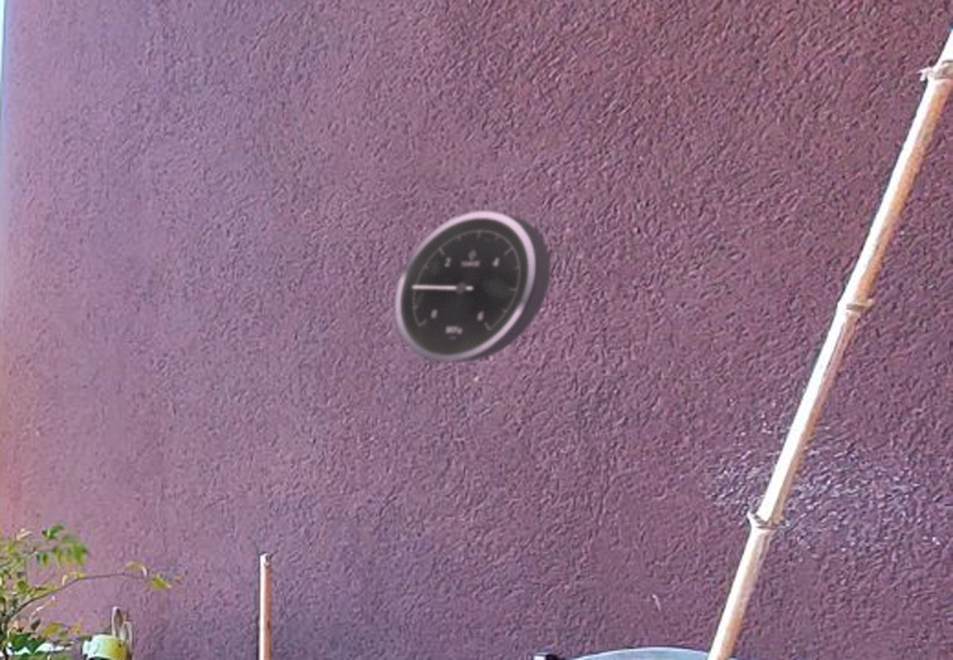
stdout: 1 MPa
